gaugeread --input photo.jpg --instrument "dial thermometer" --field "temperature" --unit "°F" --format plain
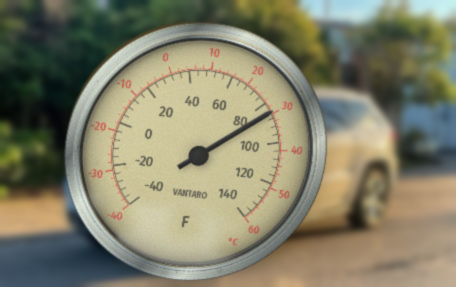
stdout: 84 °F
